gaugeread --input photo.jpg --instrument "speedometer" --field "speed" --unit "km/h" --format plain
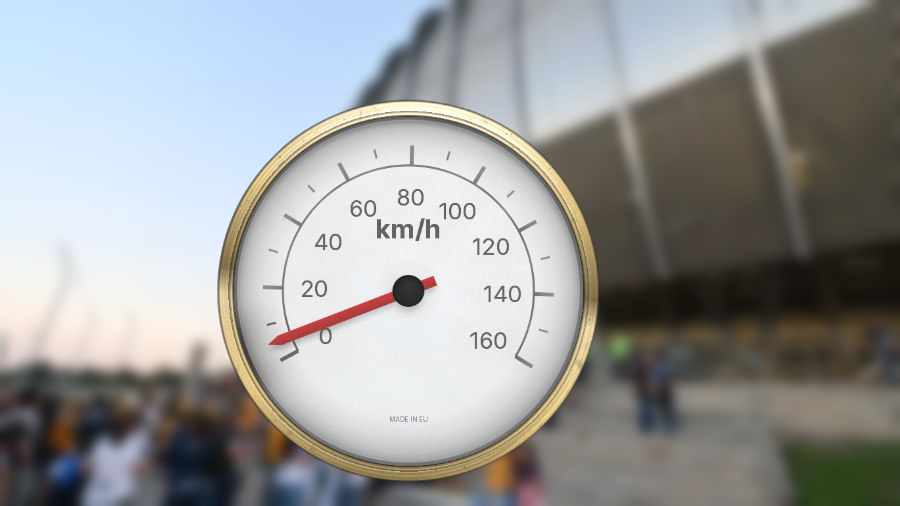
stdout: 5 km/h
